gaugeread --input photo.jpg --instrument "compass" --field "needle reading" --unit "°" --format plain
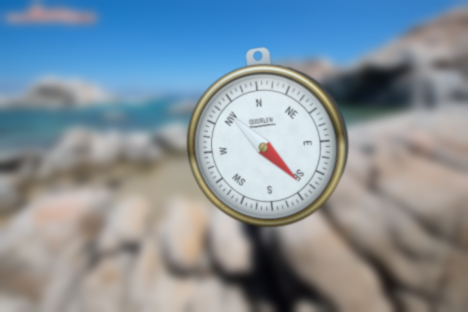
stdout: 140 °
